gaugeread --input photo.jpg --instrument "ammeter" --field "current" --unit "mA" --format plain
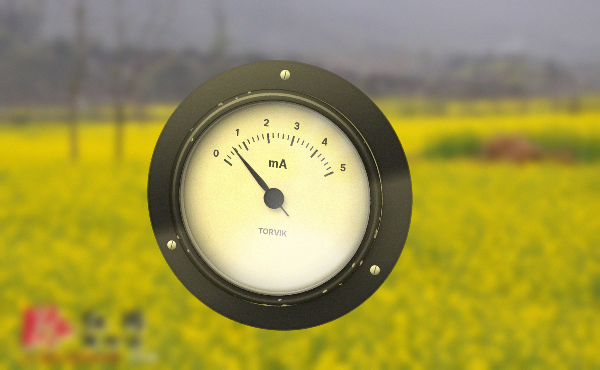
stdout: 0.6 mA
